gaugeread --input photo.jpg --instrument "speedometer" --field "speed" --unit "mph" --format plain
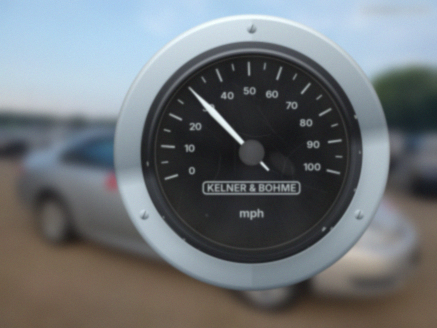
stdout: 30 mph
